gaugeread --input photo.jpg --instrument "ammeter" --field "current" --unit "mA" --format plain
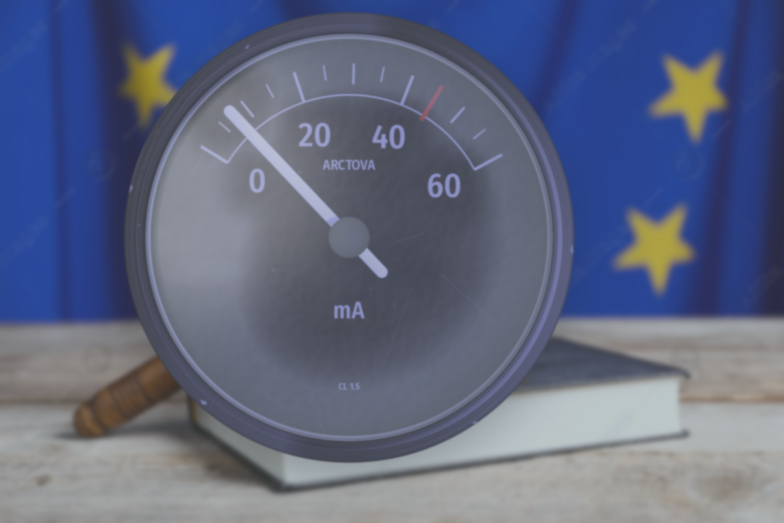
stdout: 7.5 mA
